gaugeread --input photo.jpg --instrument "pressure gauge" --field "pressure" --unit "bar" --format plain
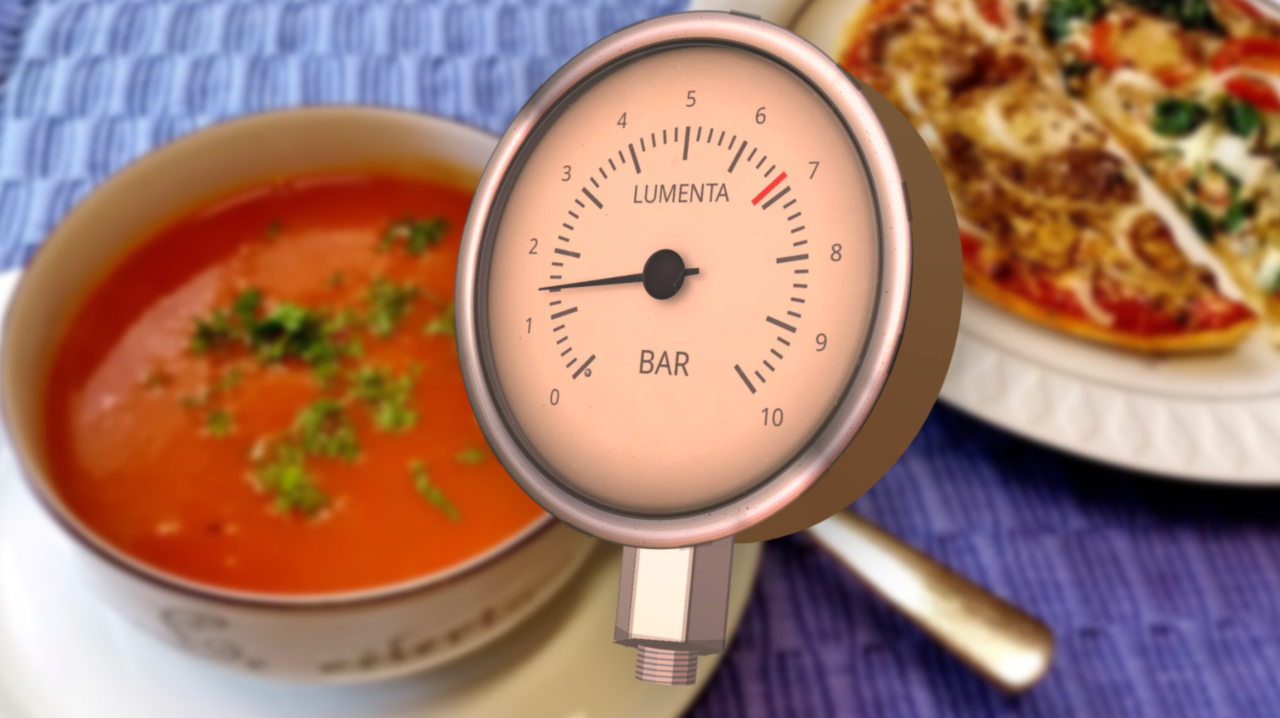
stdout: 1.4 bar
